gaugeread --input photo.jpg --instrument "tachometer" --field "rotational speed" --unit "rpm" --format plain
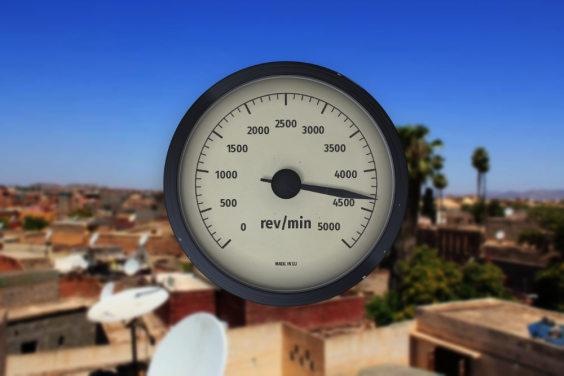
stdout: 4350 rpm
